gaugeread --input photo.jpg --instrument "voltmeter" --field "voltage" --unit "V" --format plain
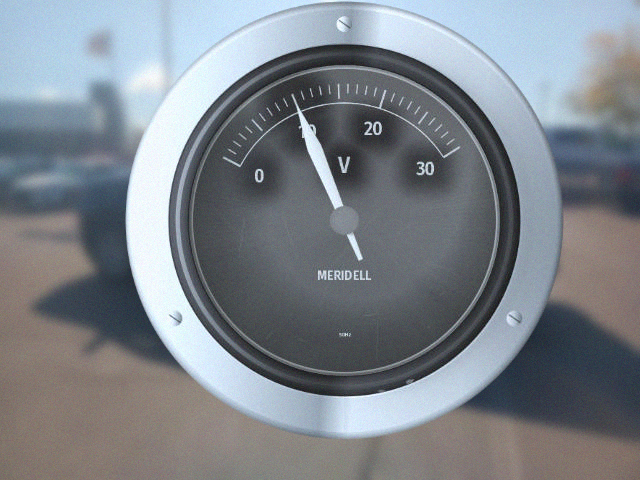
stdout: 10 V
